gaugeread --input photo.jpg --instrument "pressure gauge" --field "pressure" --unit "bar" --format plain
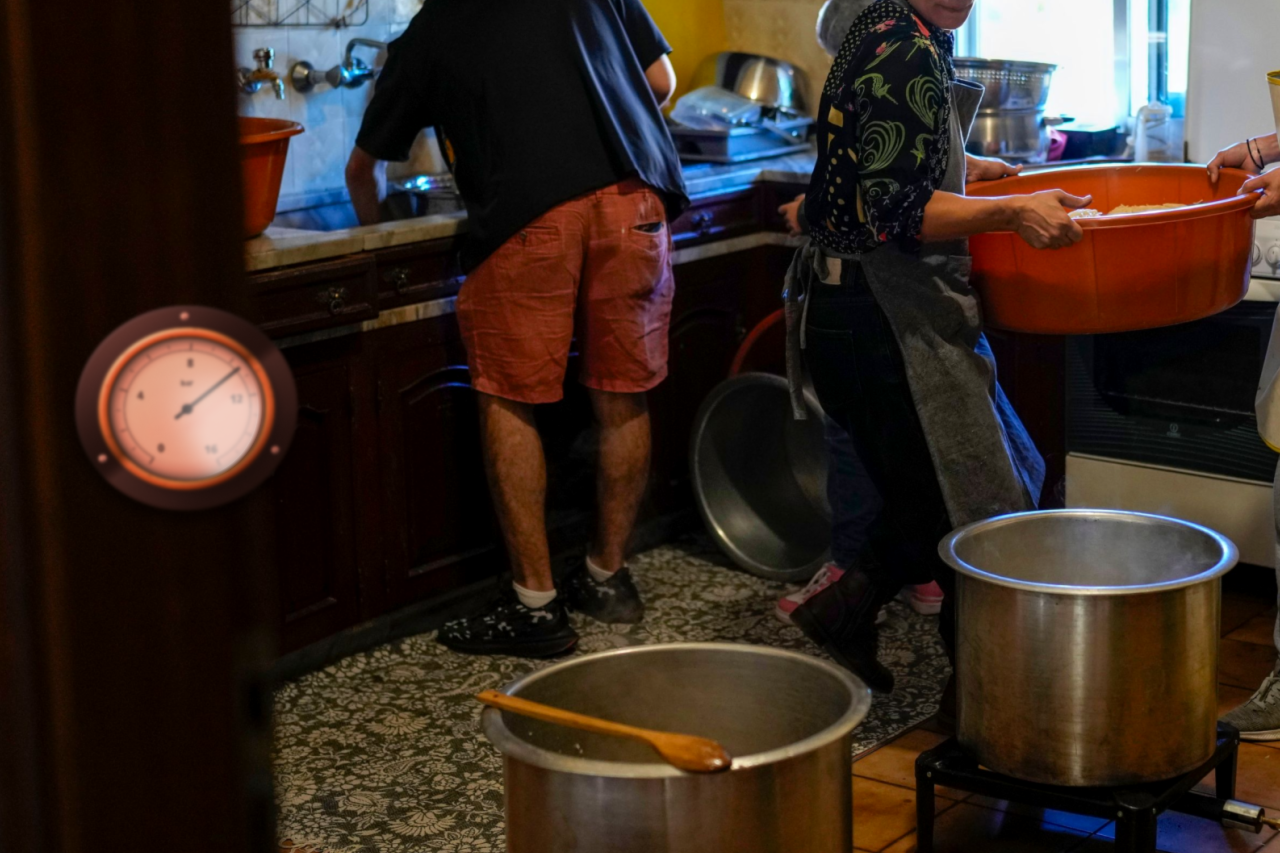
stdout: 10.5 bar
